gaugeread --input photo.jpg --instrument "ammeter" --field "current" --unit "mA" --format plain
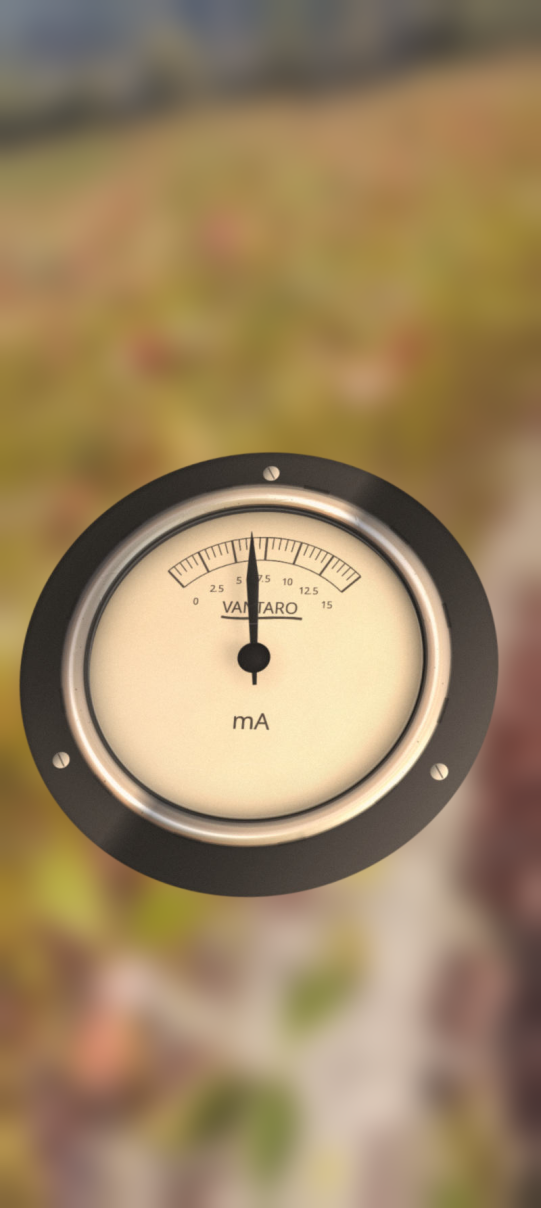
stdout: 6.5 mA
